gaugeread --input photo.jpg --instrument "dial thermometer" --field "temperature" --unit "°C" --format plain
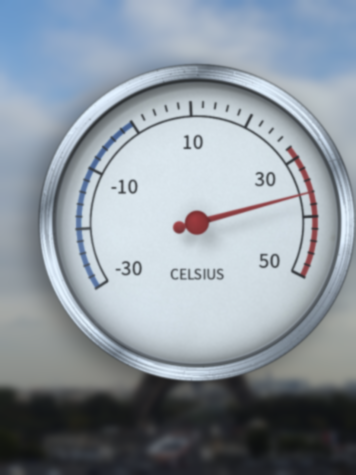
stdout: 36 °C
